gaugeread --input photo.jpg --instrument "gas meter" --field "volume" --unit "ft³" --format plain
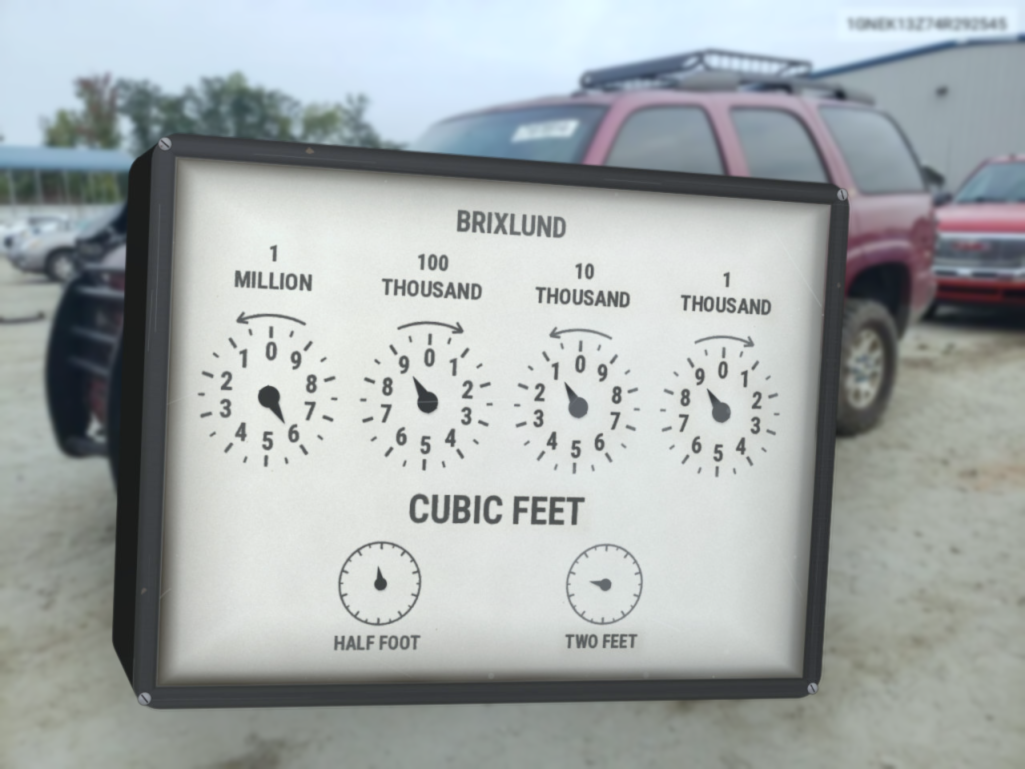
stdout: 590900 ft³
